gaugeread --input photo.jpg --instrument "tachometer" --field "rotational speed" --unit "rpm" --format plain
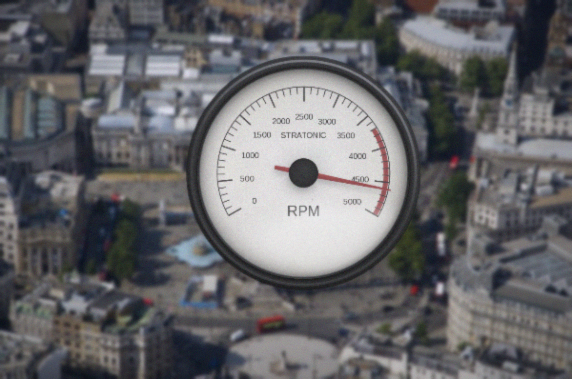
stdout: 4600 rpm
